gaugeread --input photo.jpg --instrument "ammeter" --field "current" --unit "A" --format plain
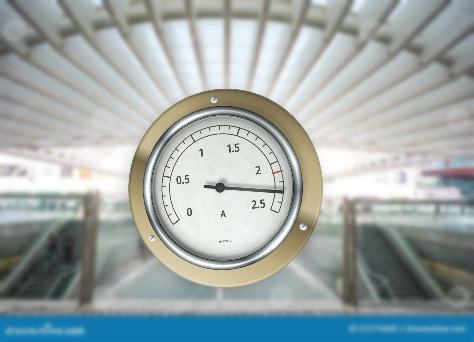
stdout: 2.3 A
